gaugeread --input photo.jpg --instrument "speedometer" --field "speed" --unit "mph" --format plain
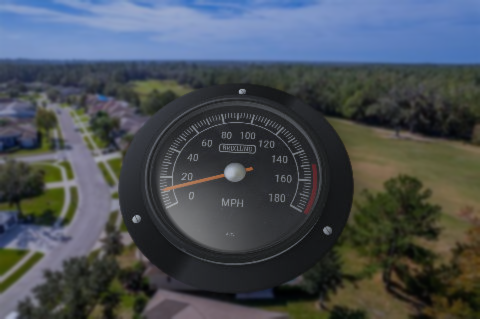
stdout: 10 mph
